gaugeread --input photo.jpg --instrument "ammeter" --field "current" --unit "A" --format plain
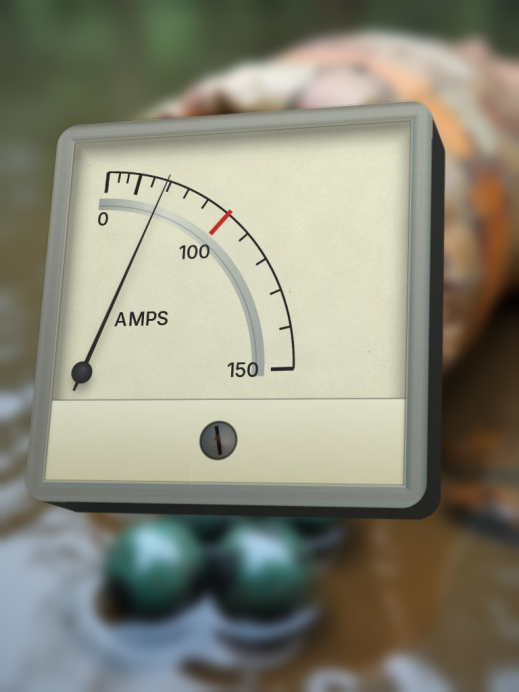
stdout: 70 A
